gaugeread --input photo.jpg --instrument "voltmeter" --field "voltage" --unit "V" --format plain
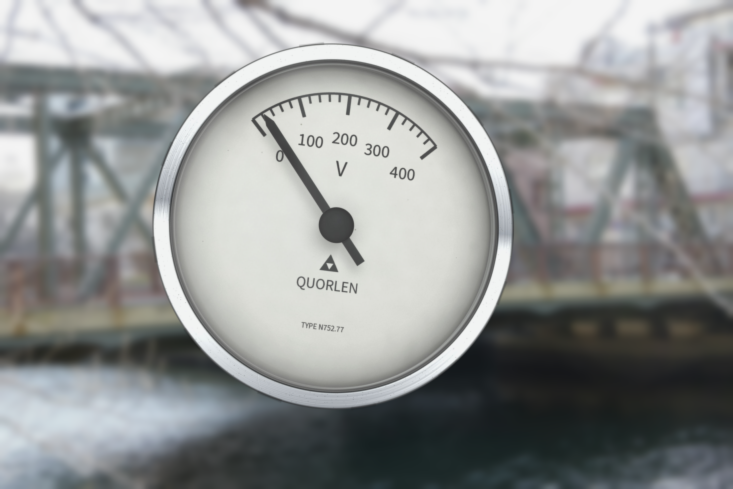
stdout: 20 V
